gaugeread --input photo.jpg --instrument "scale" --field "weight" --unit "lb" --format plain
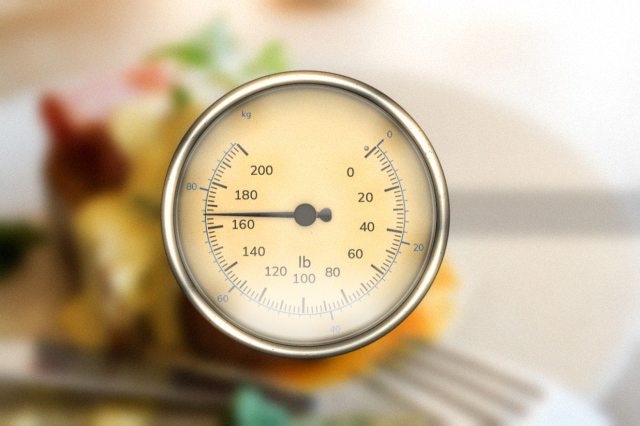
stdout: 166 lb
